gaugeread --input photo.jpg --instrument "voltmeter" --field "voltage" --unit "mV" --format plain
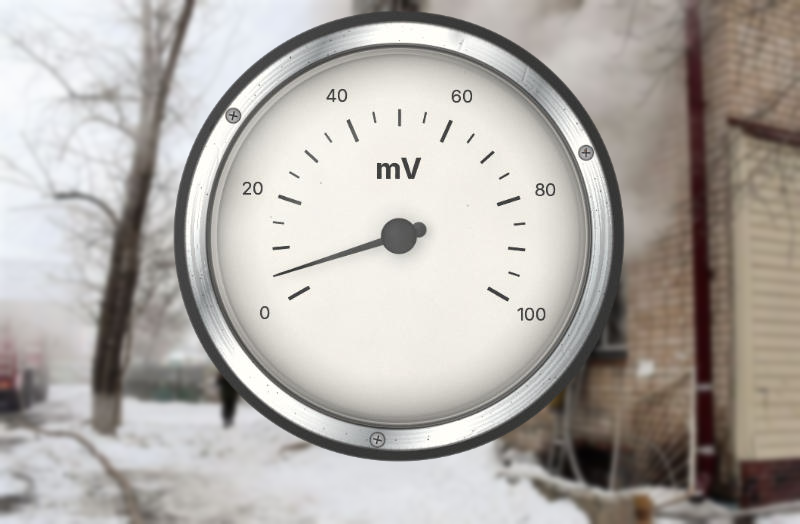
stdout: 5 mV
